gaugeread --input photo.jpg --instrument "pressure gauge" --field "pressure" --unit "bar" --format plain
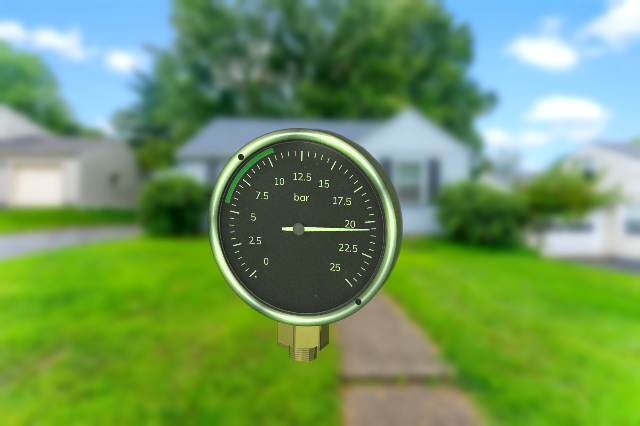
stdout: 20.5 bar
